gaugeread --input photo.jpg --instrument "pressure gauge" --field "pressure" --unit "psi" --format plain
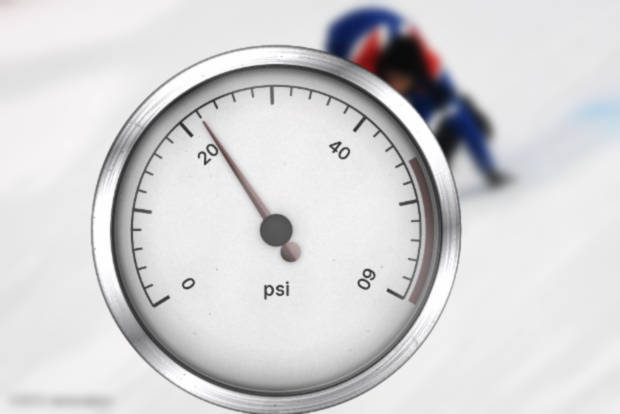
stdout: 22 psi
